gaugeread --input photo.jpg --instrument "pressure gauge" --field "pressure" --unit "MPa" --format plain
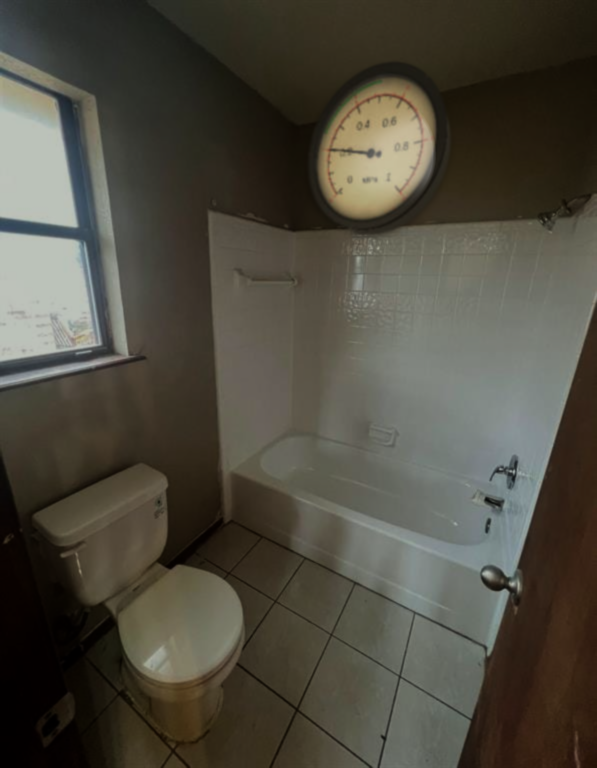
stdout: 0.2 MPa
